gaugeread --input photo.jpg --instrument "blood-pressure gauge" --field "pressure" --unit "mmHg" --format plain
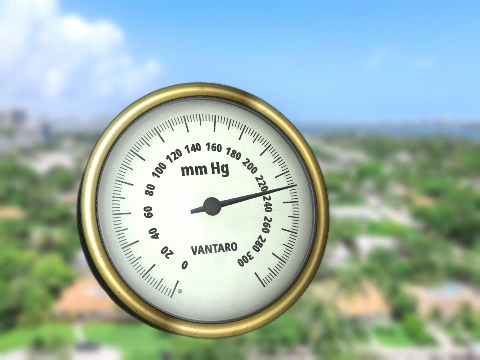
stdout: 230 mmHg
